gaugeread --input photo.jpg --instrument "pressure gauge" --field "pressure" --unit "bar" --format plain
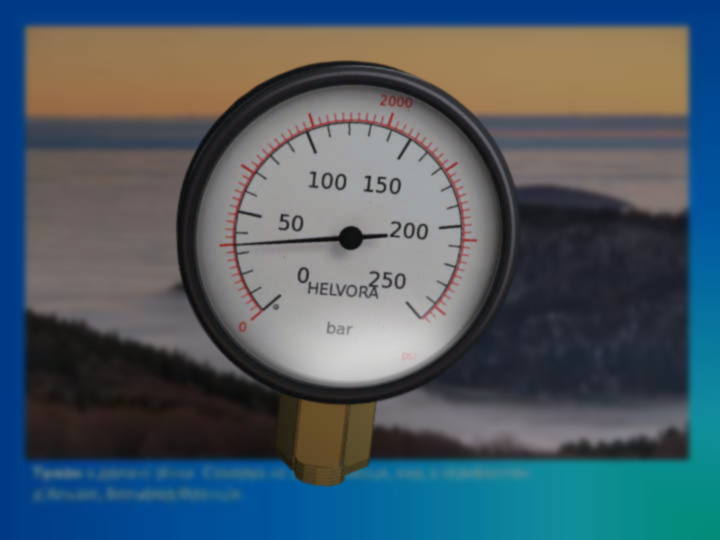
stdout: 35 bar
